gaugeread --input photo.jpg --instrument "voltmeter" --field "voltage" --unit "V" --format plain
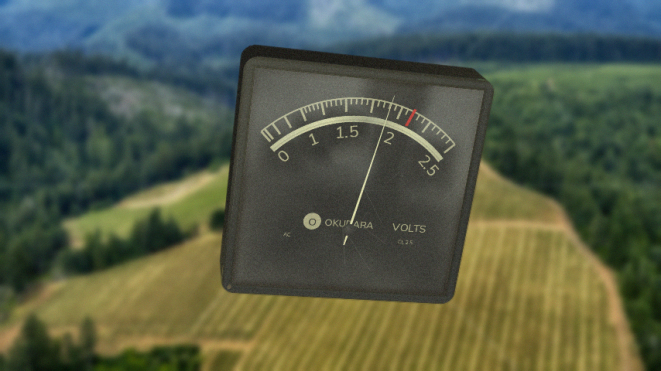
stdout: 1.9 V
